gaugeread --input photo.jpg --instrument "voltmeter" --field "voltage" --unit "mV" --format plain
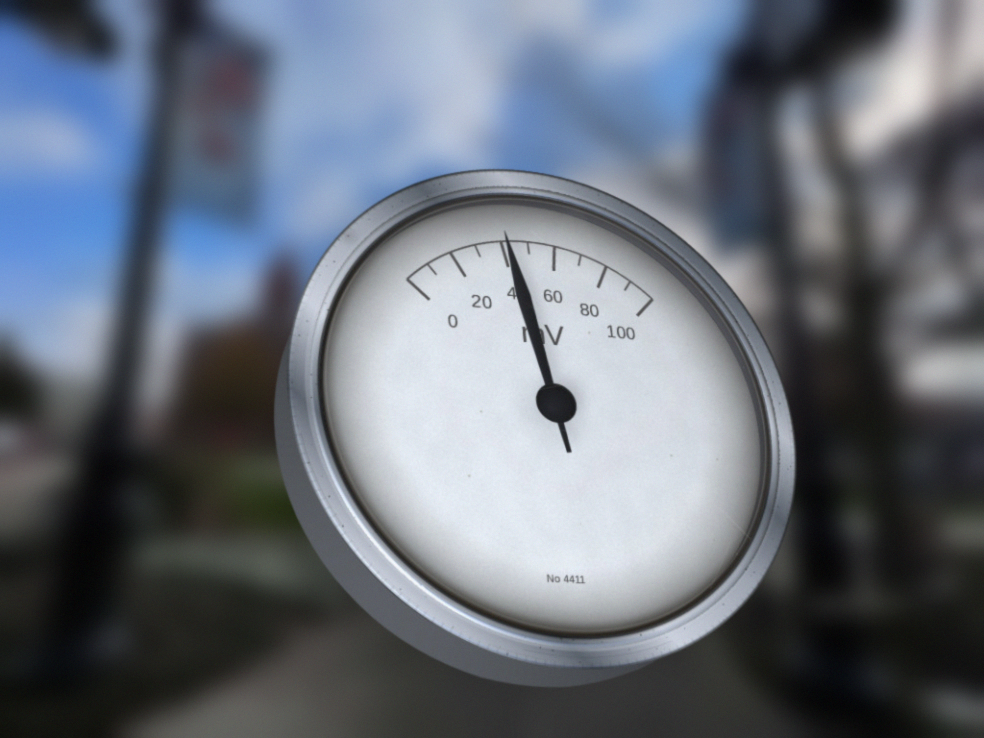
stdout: 40 mV
